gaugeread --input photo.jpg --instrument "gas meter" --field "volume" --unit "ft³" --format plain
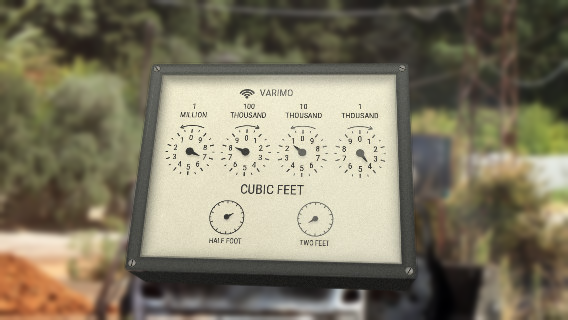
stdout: 681400 ft³
